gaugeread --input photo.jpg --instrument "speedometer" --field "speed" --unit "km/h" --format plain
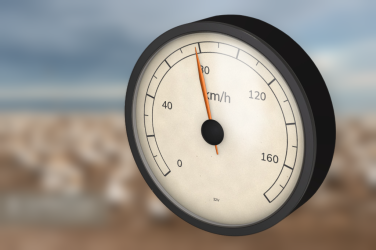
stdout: 80 km/h
